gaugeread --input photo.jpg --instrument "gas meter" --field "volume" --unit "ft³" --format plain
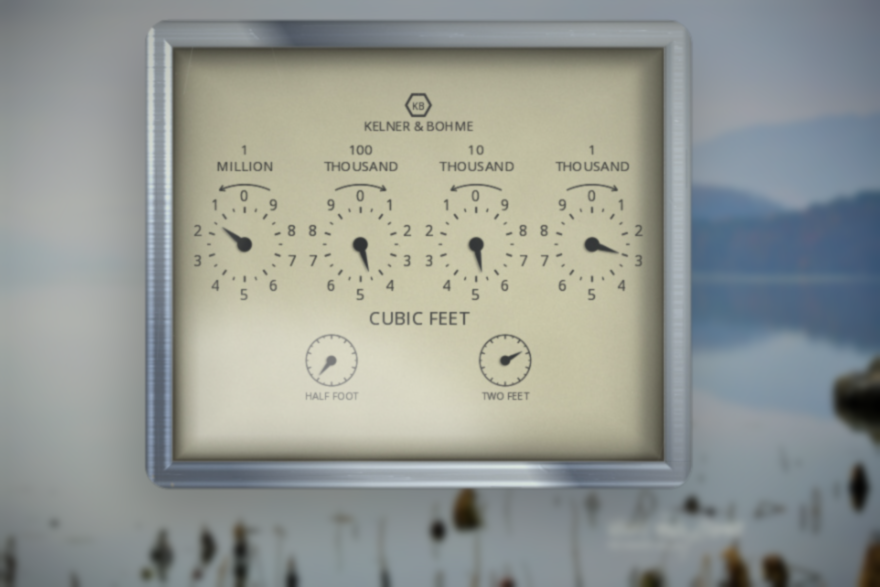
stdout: 145300 ft³
